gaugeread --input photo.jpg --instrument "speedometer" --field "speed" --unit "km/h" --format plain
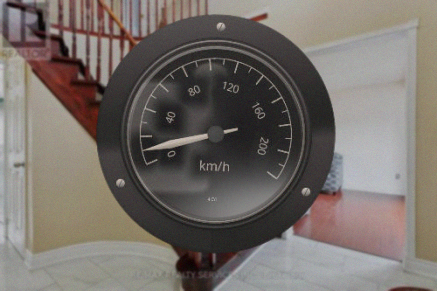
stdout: 10 km/h
